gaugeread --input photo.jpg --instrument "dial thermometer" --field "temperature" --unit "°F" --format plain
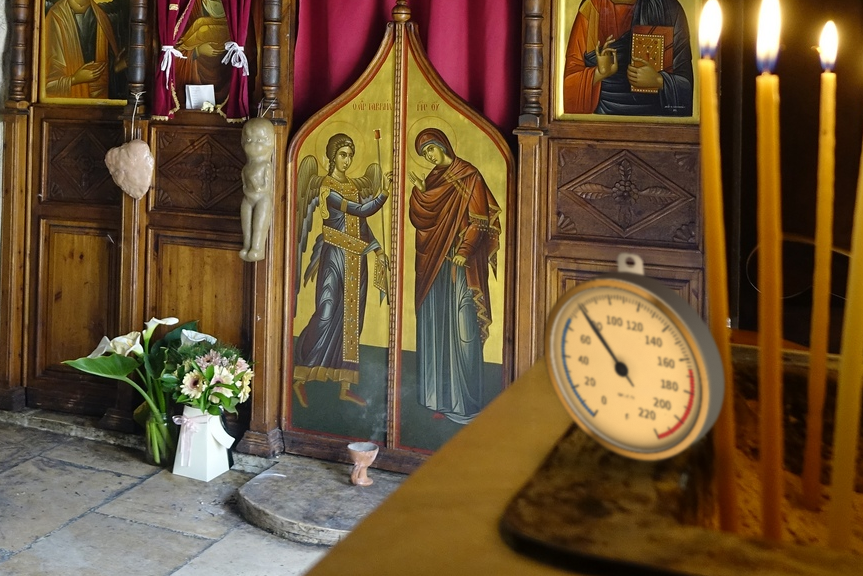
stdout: 80 °F
